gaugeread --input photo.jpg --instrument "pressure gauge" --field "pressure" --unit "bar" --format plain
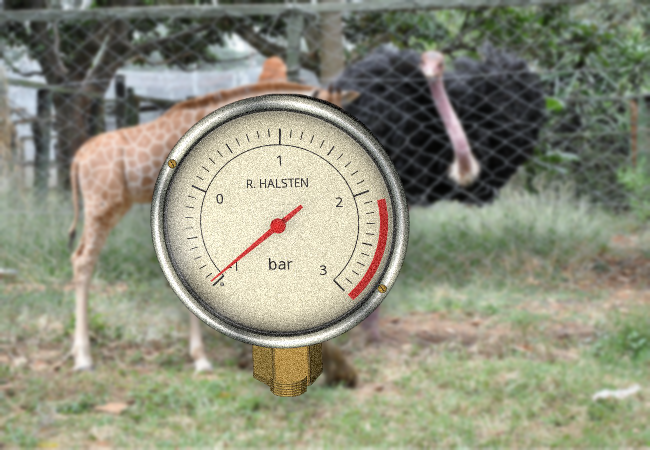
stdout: -0.95 bar
